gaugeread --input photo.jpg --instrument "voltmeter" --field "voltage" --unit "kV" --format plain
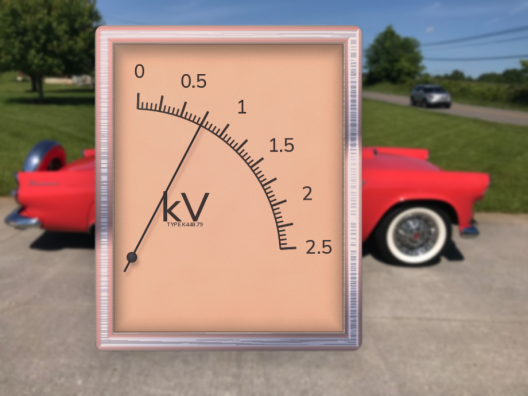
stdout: 0.75 kV
